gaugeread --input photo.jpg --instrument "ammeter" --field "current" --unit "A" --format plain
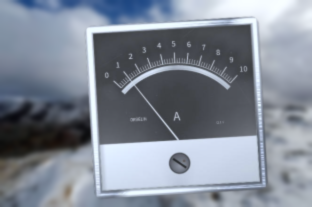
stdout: 1 A
